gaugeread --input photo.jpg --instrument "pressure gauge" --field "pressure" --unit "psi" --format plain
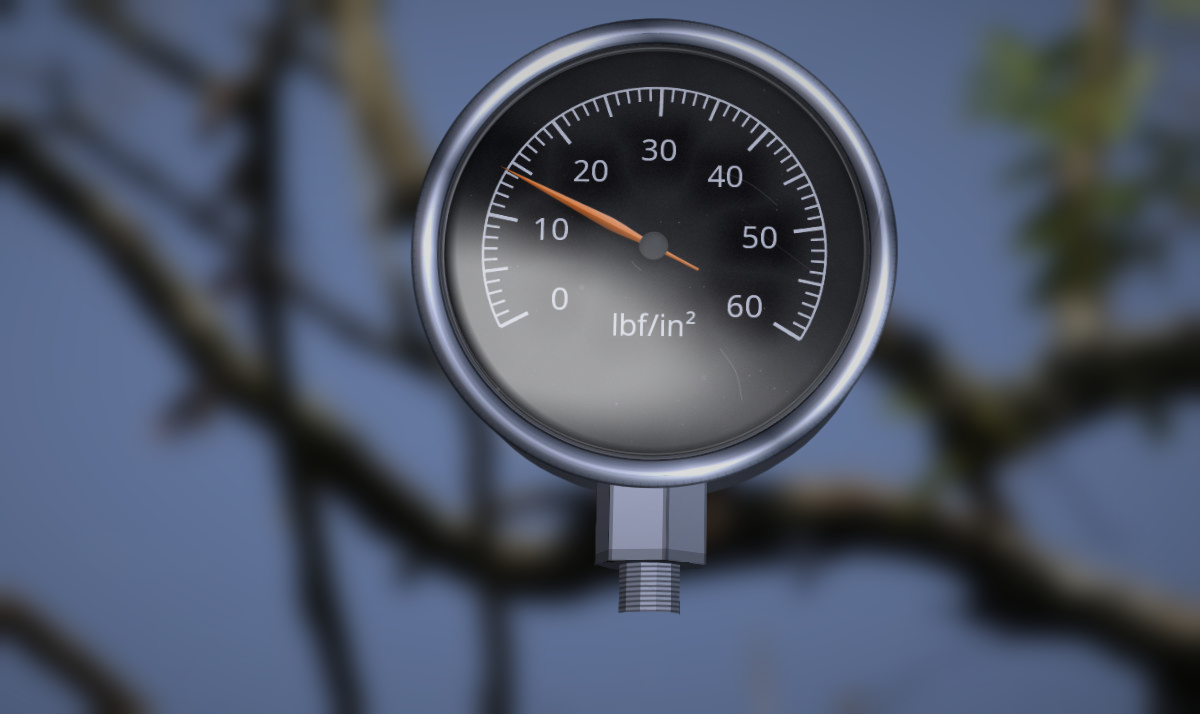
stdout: 14 psi
